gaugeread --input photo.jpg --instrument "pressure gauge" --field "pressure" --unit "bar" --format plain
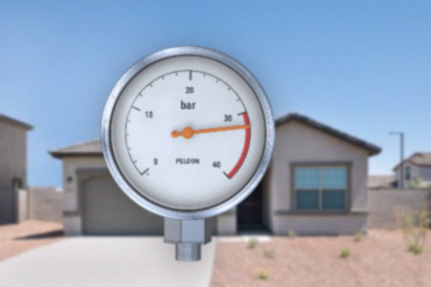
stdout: 32 bar
